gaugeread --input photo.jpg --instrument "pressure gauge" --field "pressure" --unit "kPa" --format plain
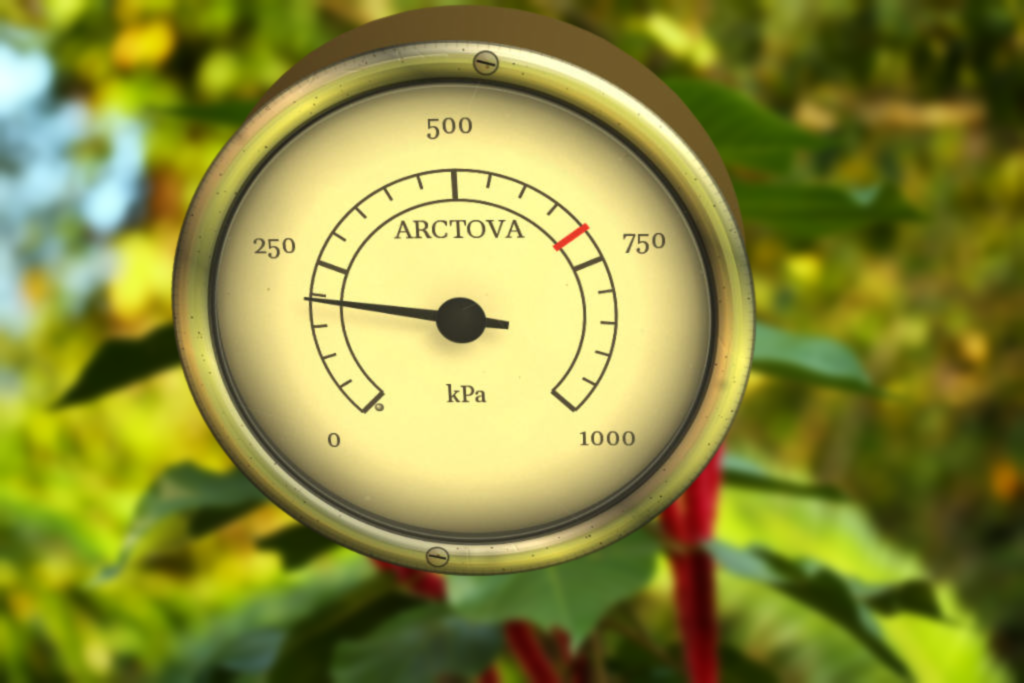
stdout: 200 kPa
